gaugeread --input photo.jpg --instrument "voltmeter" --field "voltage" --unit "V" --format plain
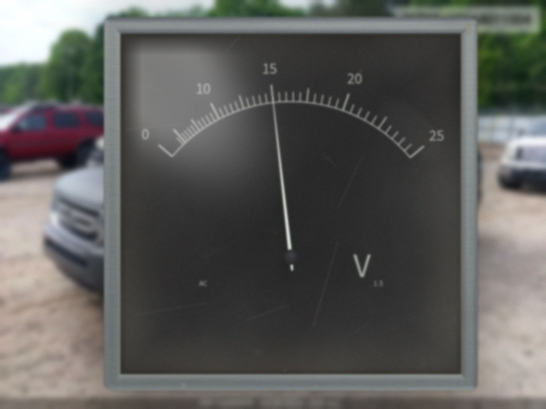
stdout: 15 V
